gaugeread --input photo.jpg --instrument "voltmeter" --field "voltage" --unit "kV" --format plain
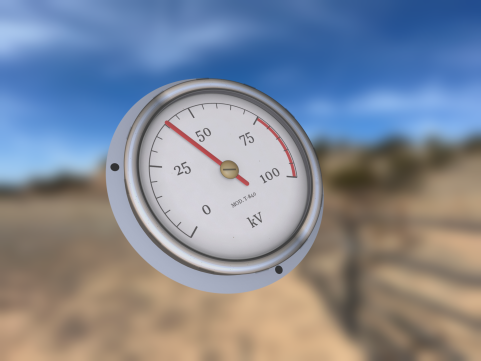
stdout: 40 kV
